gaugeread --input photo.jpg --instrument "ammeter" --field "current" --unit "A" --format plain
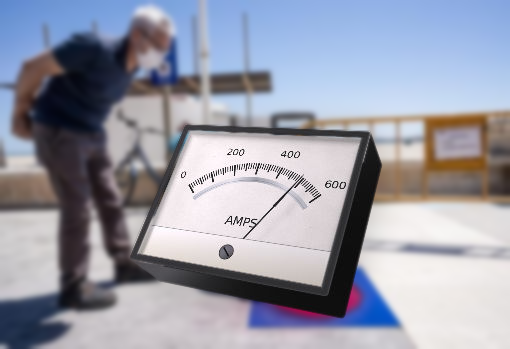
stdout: 500 A
